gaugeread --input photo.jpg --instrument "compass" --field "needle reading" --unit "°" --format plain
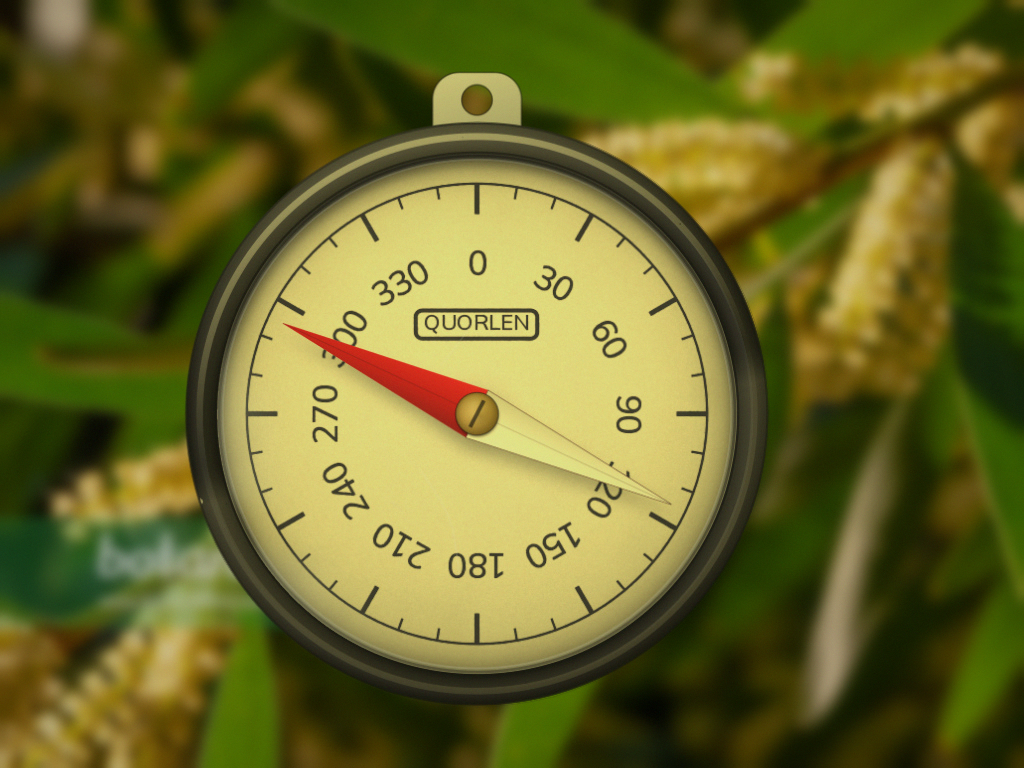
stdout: 295 °
